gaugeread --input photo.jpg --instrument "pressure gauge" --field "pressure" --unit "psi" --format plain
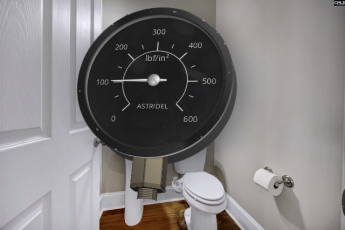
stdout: 100 psi
